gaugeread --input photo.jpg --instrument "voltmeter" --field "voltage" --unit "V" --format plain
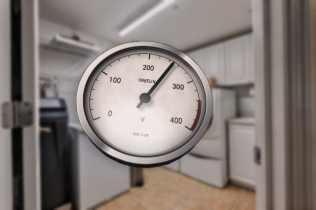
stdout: 250 V
